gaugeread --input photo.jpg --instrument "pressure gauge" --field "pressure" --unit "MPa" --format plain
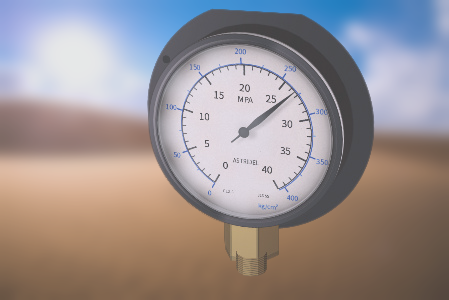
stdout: 26.5 MPa
